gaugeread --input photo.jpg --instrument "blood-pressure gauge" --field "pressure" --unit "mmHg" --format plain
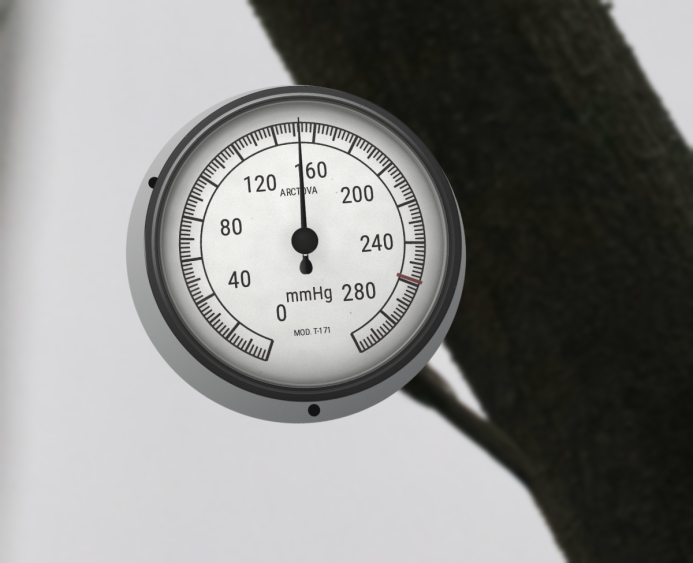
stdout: 152 mmHg
